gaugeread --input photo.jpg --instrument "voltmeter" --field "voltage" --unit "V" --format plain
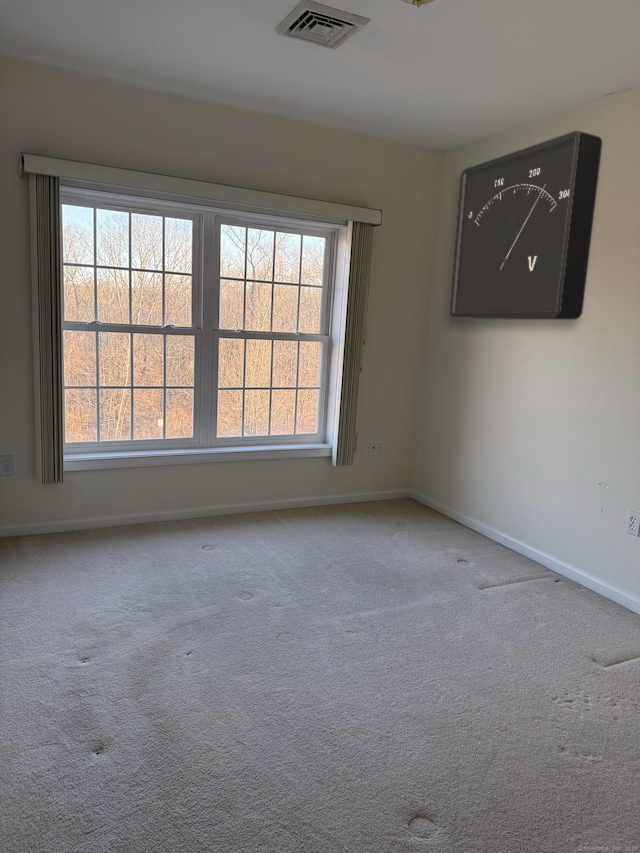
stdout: 250 V
